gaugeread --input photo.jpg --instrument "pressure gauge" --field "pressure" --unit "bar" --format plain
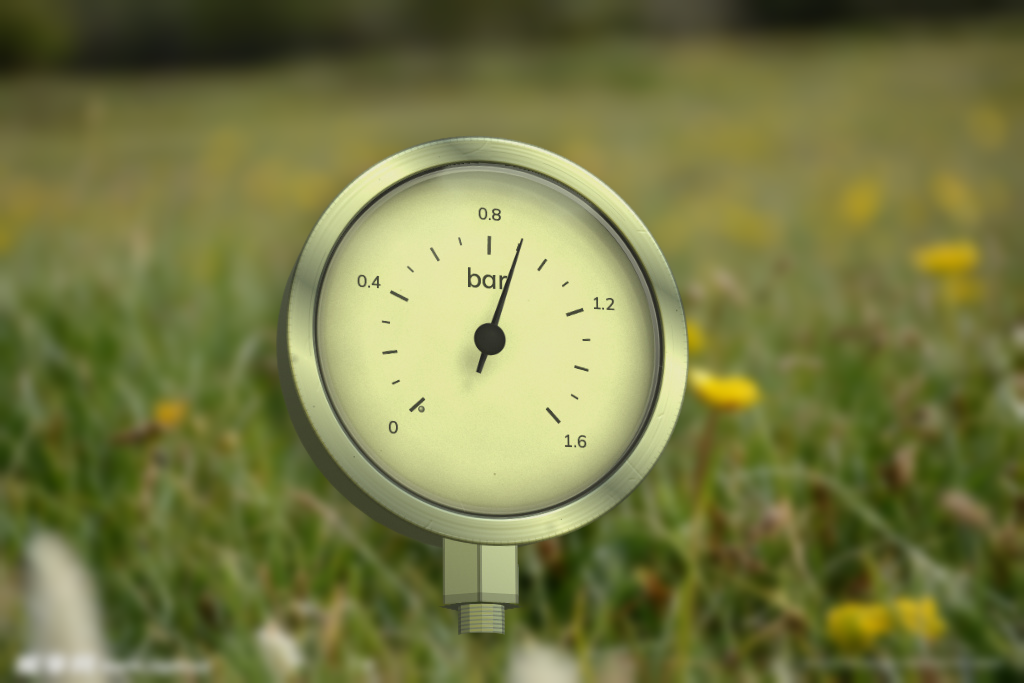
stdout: 0.9 bar
